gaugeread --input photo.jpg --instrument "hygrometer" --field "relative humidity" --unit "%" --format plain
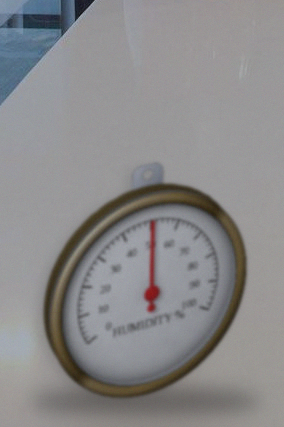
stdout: 50 %
